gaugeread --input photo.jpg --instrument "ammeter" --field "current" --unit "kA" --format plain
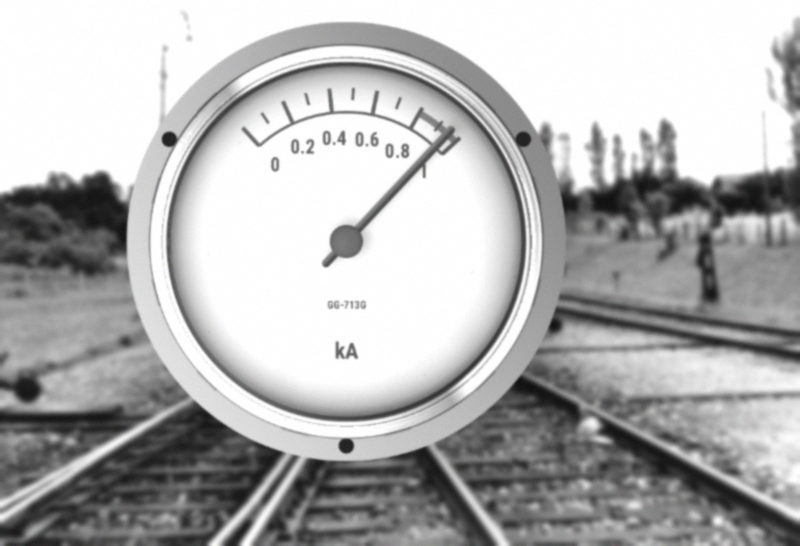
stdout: 0.95 kA
